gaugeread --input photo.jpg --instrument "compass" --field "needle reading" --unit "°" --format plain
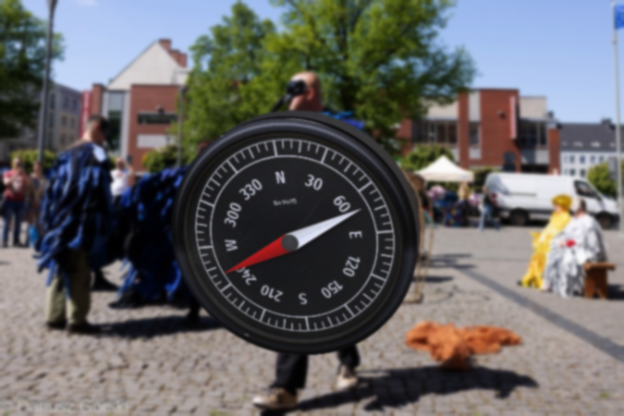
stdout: 250 °
